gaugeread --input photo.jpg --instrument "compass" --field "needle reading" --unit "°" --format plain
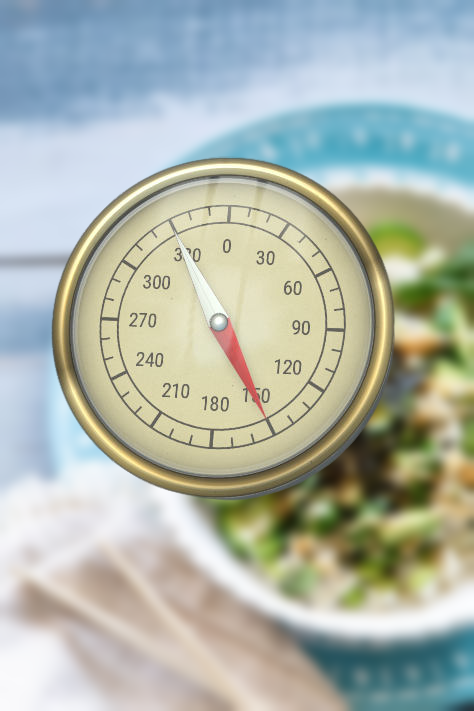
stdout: 150 °
